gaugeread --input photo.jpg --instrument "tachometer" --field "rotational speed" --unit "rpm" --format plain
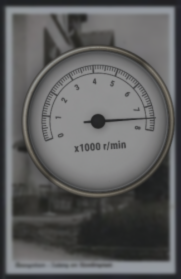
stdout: 7500 rpm
